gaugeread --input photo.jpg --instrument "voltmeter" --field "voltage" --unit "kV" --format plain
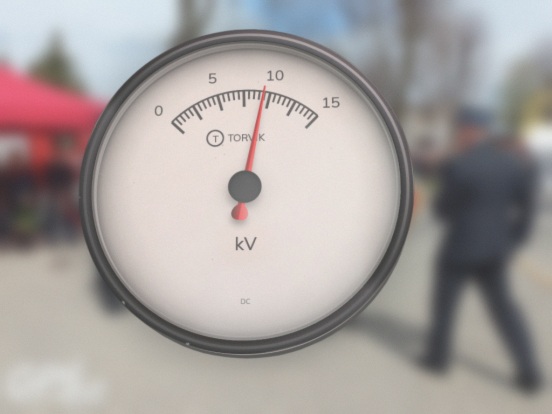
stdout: 9.5 kV
